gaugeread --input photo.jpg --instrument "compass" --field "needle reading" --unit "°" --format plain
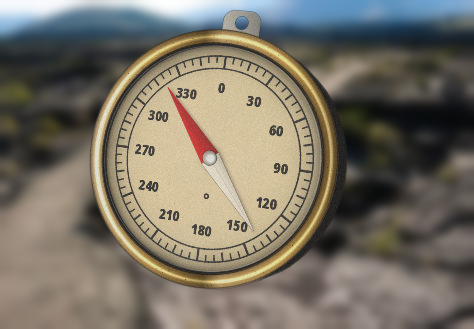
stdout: 320 °
